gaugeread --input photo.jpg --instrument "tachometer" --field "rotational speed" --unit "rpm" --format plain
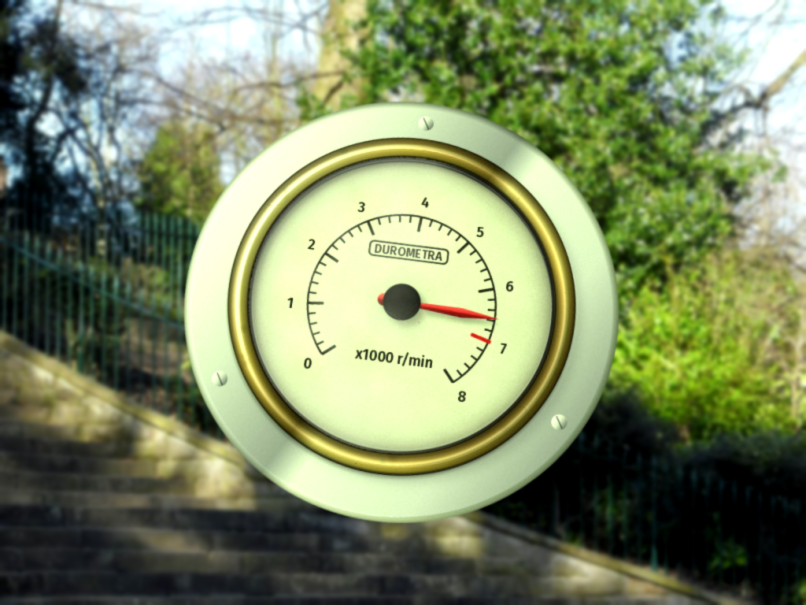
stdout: 6600 rpm
